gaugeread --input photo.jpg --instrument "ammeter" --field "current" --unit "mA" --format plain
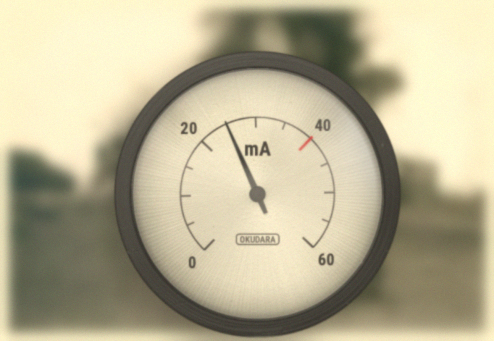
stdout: 25 mA
